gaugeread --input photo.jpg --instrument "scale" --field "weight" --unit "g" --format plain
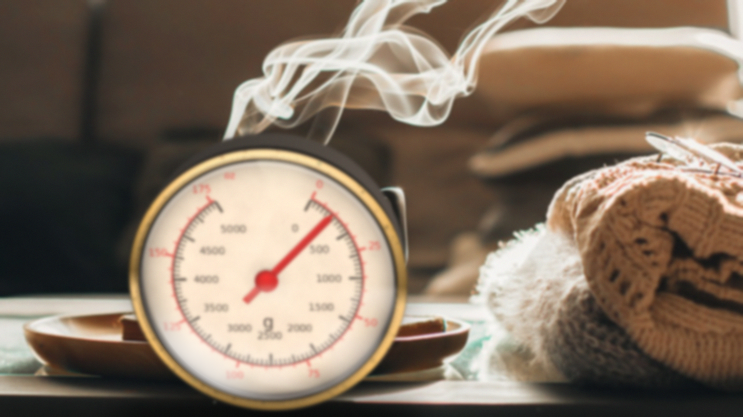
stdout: 250 g
